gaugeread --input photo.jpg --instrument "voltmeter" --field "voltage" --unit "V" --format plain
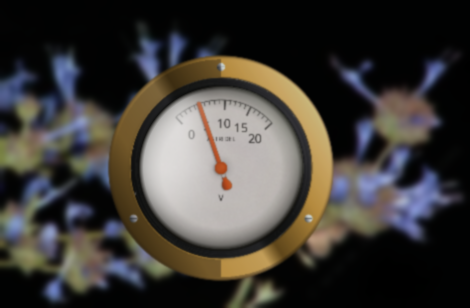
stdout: 5 V
